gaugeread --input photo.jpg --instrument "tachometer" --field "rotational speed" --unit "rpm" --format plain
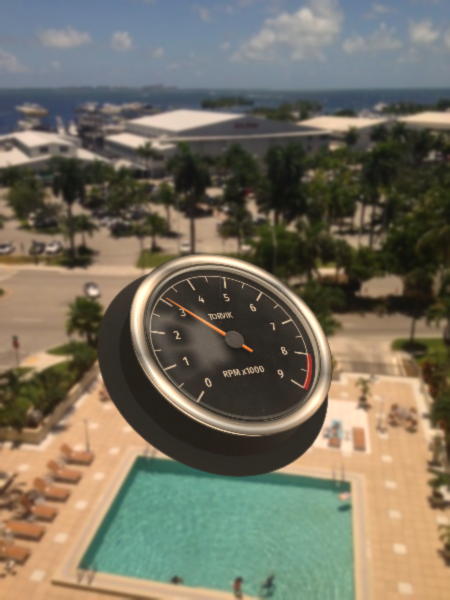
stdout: 3000 rpm
